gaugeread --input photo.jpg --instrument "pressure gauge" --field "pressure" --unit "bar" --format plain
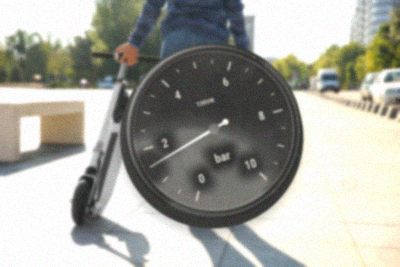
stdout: 1.5 bar
